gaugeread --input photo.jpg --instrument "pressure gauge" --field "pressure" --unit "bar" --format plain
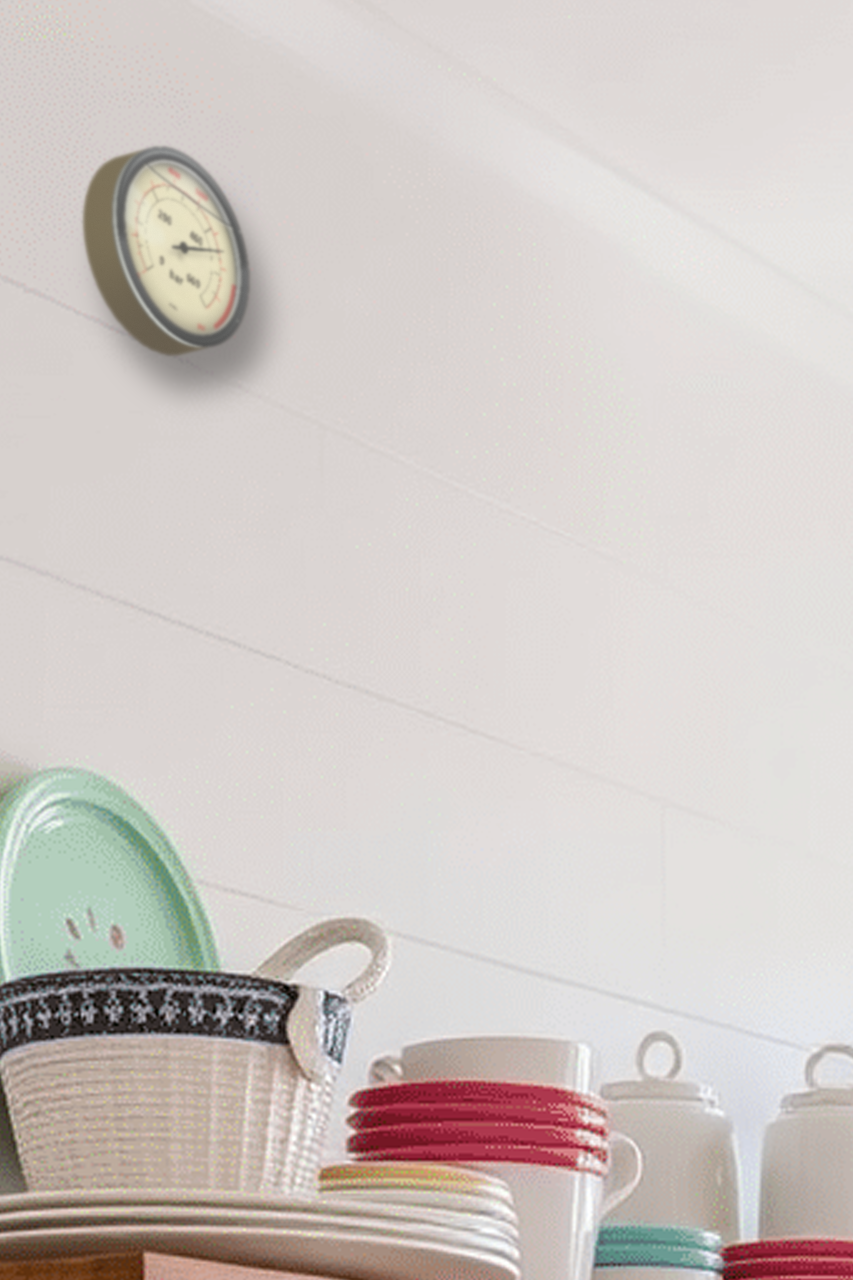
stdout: 450 bar
